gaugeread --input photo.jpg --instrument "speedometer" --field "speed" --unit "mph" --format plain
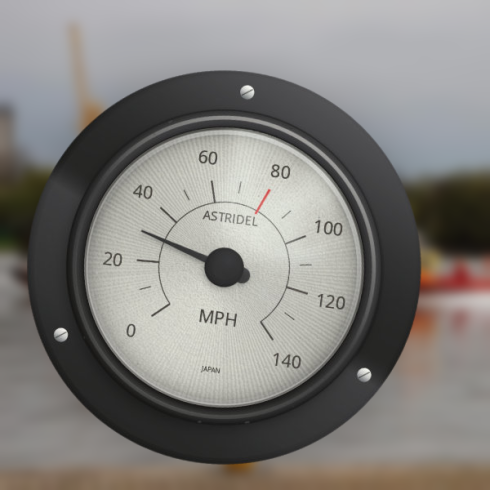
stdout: 30 mph
